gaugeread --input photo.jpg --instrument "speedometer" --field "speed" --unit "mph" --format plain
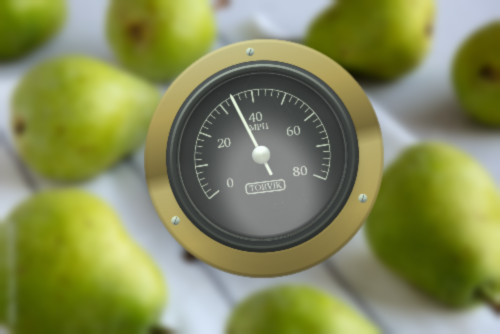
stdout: 34 mph
